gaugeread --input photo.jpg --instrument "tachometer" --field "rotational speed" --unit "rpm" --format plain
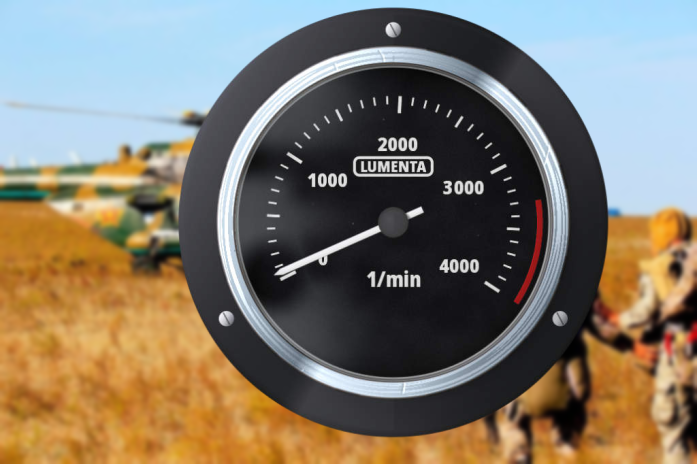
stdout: 50 rpm
